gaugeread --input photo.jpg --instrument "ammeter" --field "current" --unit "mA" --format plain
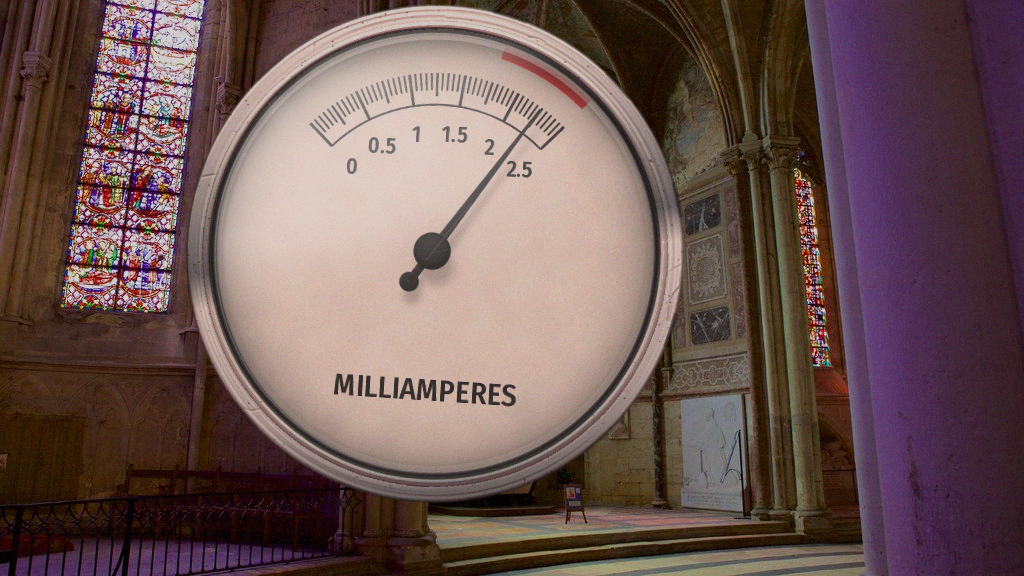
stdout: 2.25 mA
